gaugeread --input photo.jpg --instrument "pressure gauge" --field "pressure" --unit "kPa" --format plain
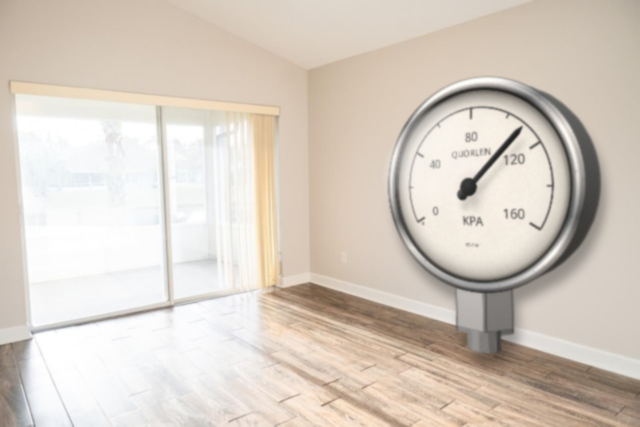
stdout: 110 kPa
